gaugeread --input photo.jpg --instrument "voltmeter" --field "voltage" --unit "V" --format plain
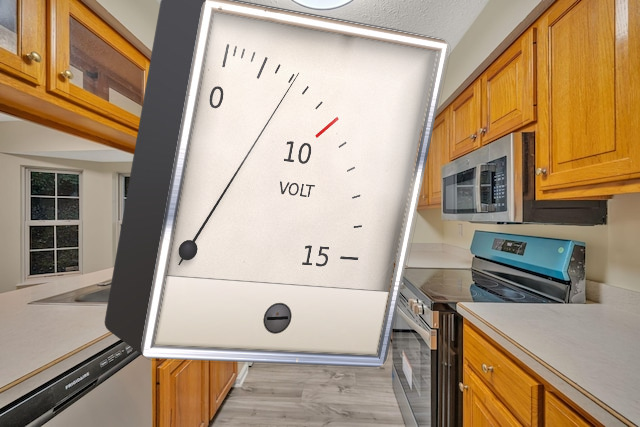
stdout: 7 V
